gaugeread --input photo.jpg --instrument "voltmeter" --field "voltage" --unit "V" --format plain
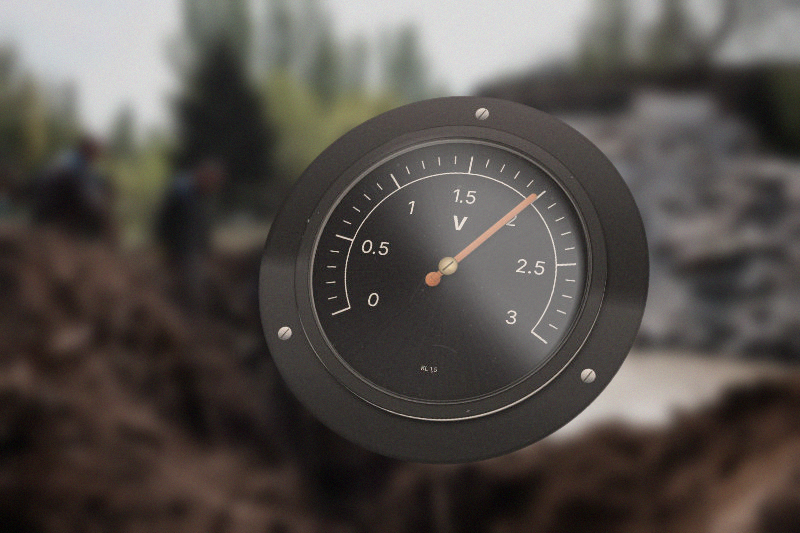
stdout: 2 V
